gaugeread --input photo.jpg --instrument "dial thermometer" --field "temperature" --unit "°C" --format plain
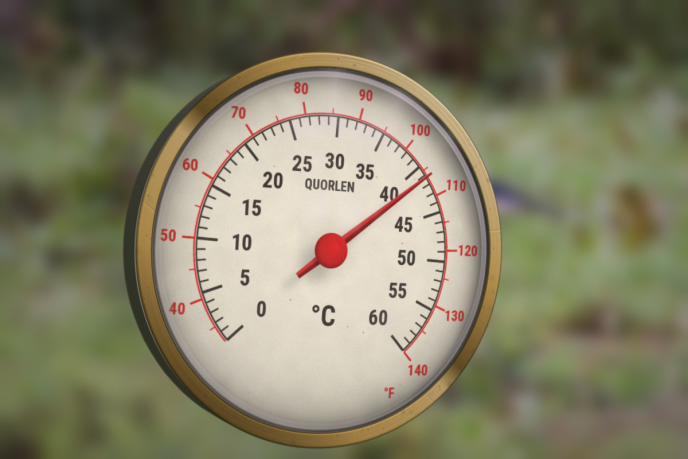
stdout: 41 °C
